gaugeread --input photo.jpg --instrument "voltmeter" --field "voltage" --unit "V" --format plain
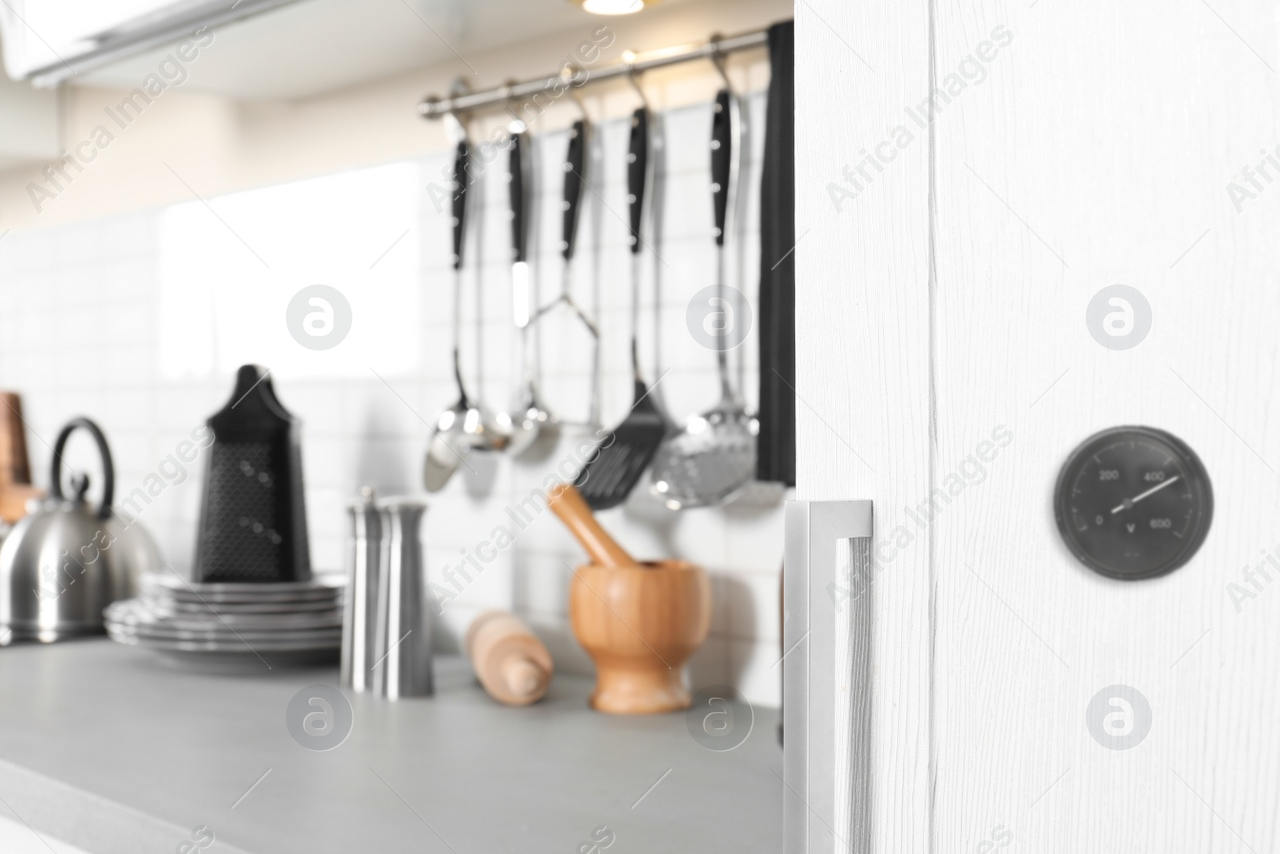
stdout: 450 V
